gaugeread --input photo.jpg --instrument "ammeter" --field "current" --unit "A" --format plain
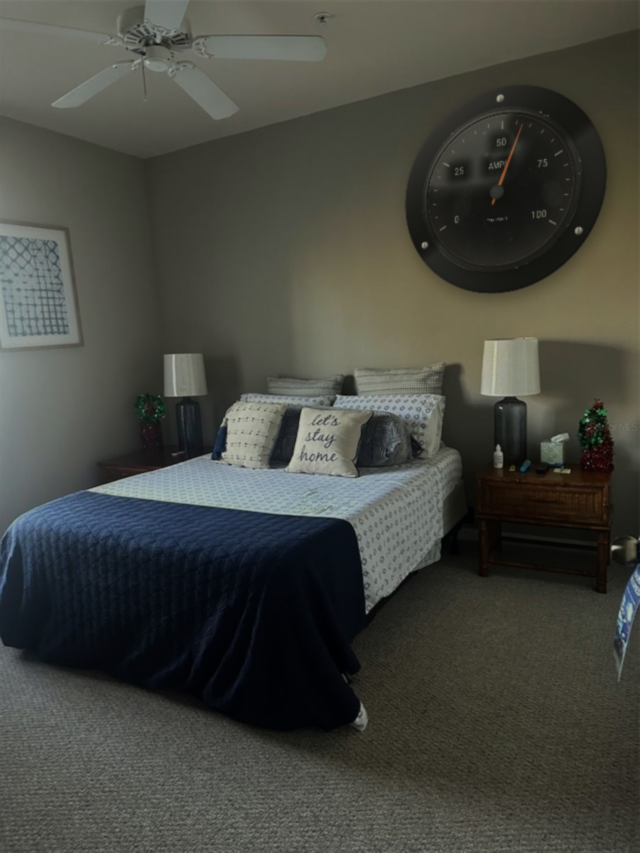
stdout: 57.5 A
